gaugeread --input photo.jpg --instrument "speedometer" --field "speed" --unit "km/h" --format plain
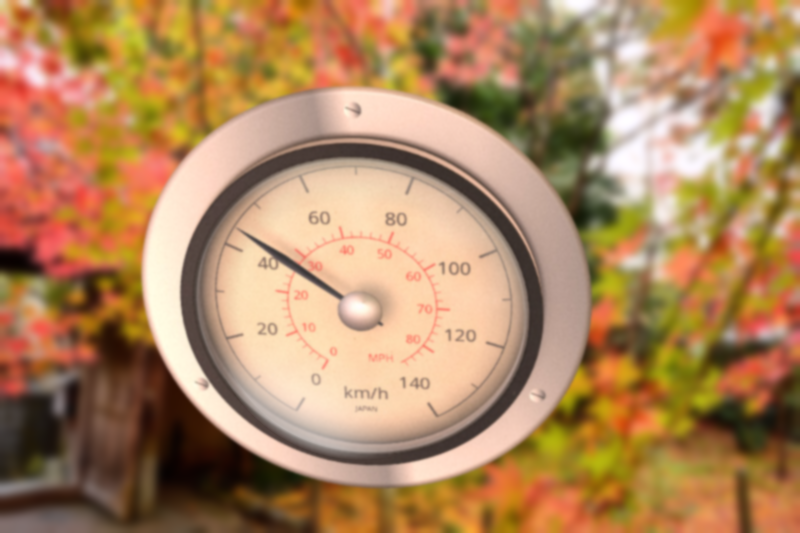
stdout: 45 km/h
